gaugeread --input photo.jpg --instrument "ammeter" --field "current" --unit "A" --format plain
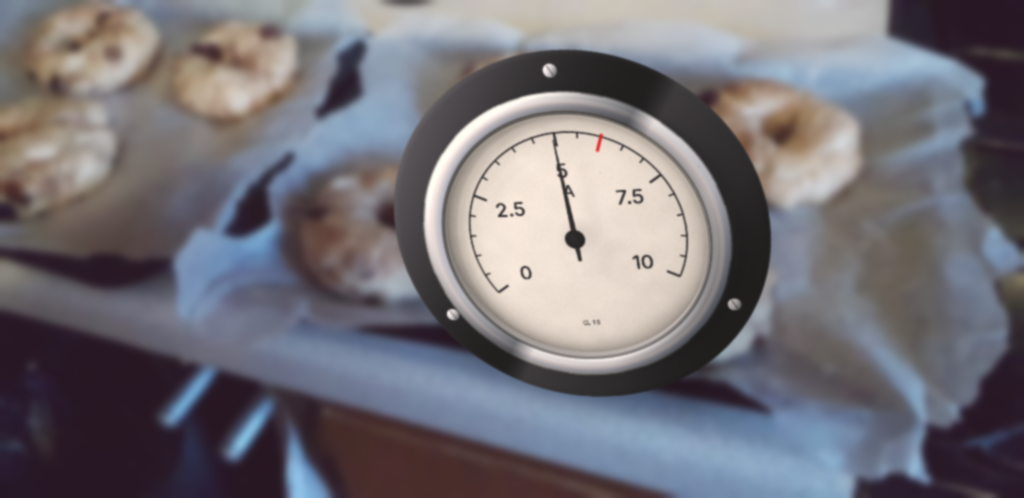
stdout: 5 A
